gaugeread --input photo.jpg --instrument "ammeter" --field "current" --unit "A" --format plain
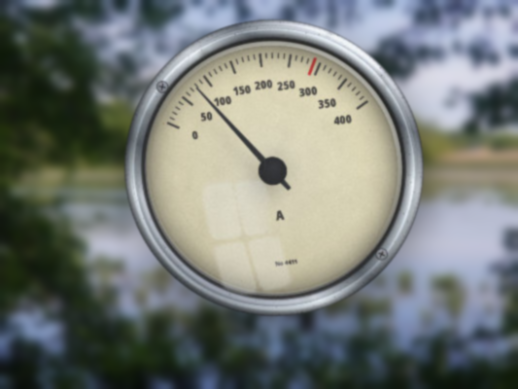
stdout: 80 A
